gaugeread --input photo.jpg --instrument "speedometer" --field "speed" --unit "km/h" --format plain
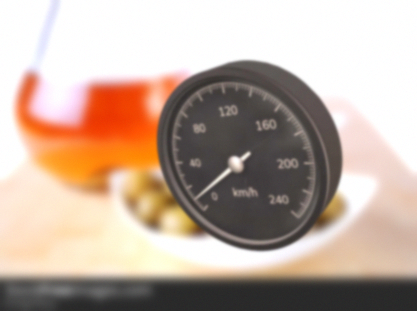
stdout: 10 km/h
